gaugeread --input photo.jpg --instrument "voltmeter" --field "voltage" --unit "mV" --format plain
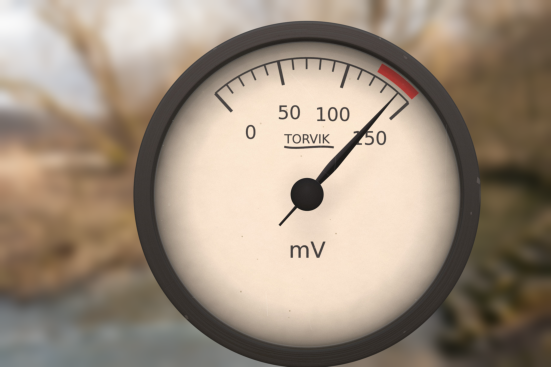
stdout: 140 mV
